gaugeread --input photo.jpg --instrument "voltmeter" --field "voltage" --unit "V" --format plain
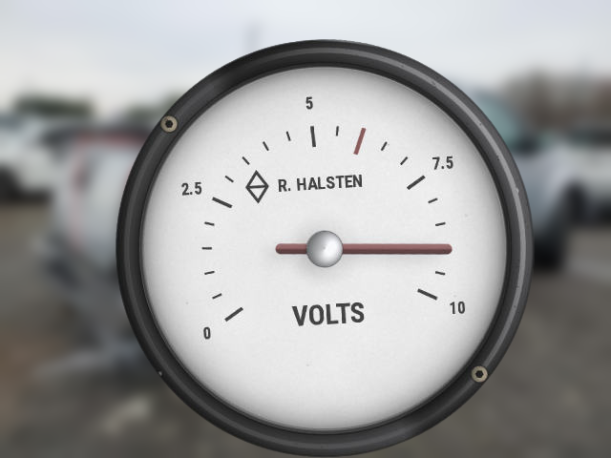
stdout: 9 V
